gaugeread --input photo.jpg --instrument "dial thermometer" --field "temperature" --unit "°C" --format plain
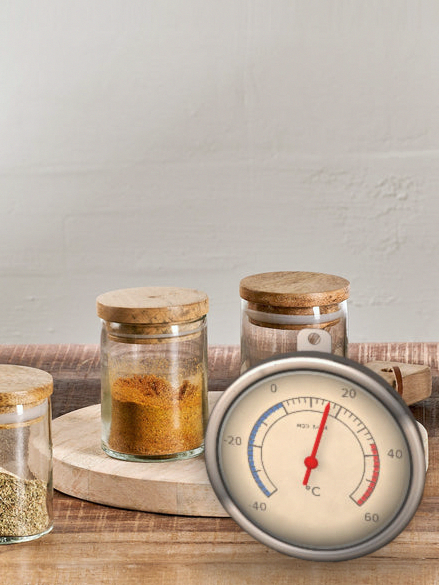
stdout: 16 °C
